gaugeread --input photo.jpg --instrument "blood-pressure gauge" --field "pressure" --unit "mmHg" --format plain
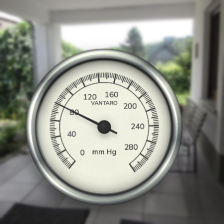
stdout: 80 mmHg
